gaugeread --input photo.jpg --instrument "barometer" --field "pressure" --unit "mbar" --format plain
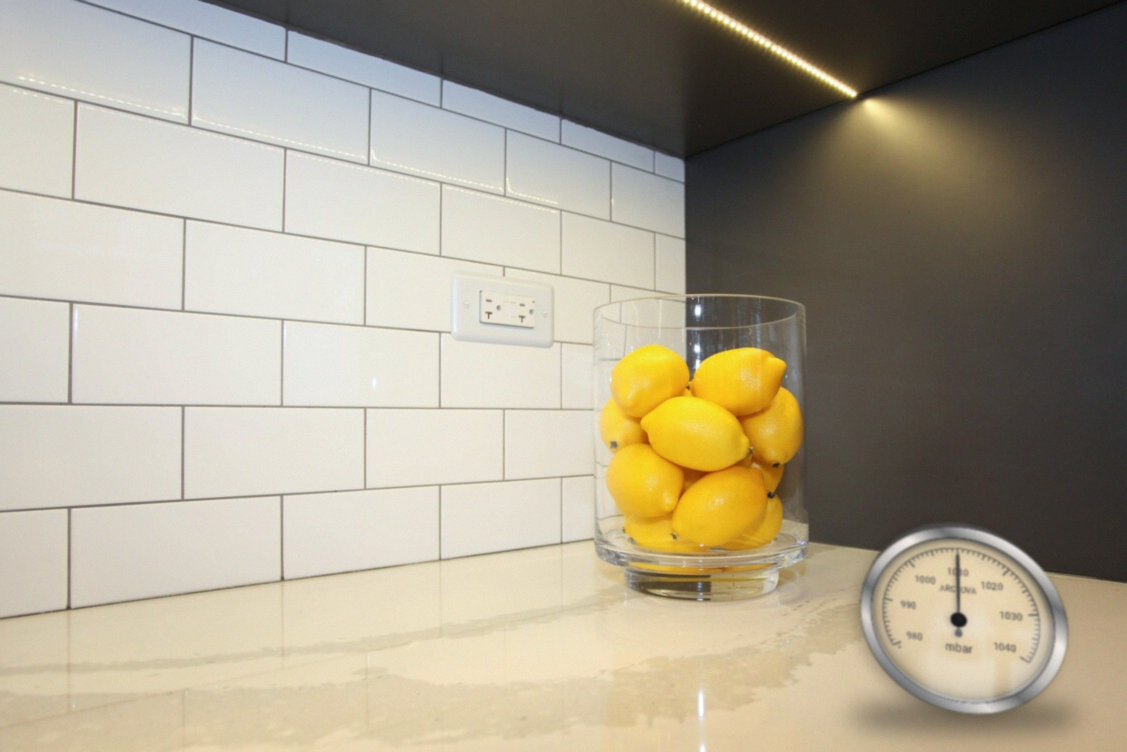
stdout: 1010 mbar
